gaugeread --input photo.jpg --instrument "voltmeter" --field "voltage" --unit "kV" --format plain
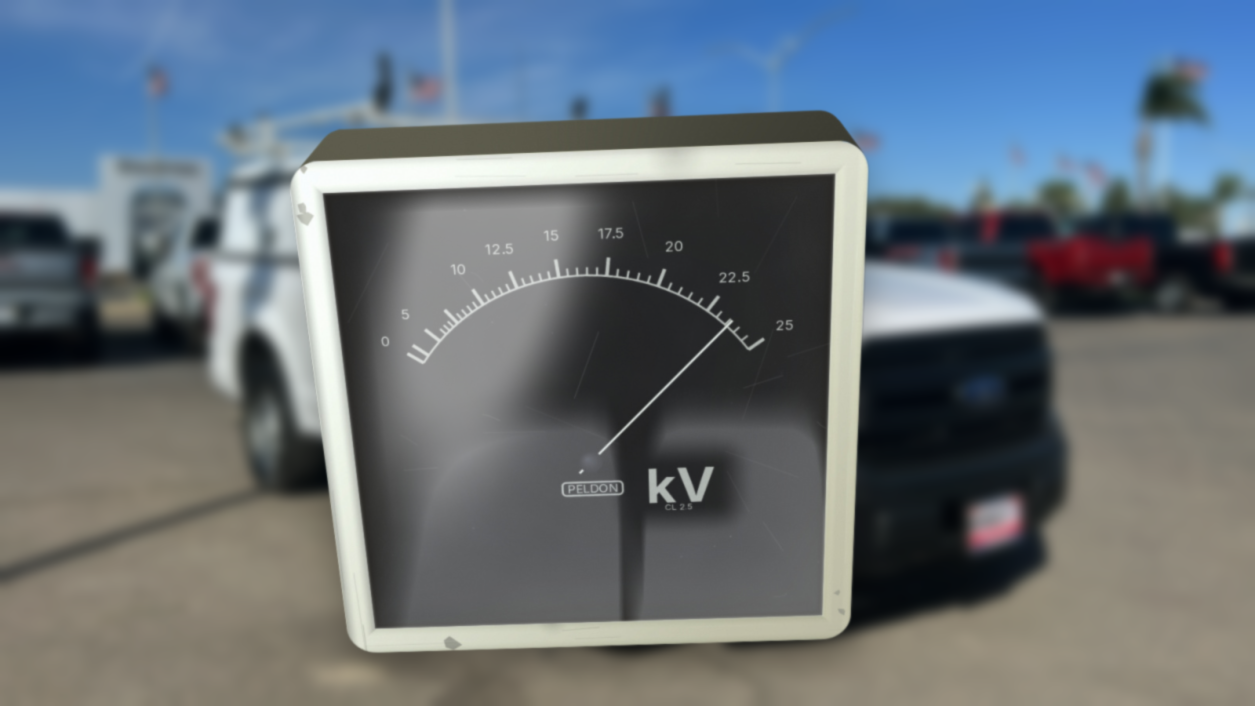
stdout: 23.5 kV
